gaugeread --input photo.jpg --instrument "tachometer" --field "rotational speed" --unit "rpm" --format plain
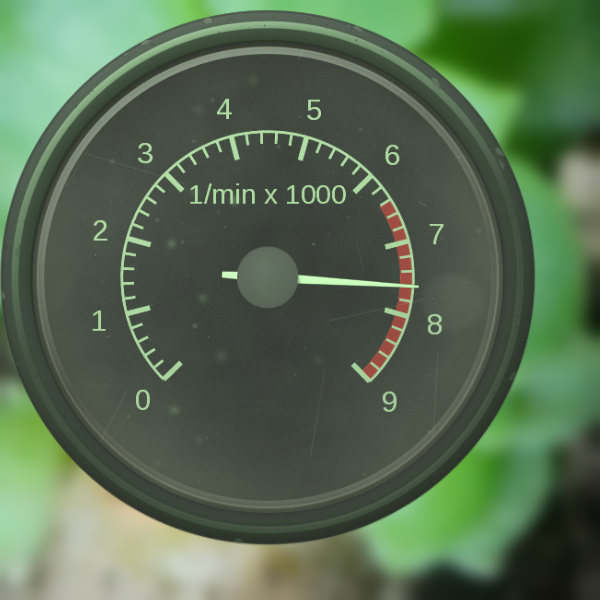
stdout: 7600 rpm
